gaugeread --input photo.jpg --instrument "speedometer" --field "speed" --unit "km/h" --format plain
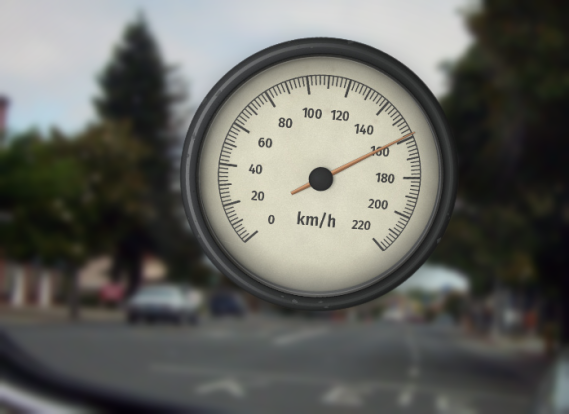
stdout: 158 km/h
